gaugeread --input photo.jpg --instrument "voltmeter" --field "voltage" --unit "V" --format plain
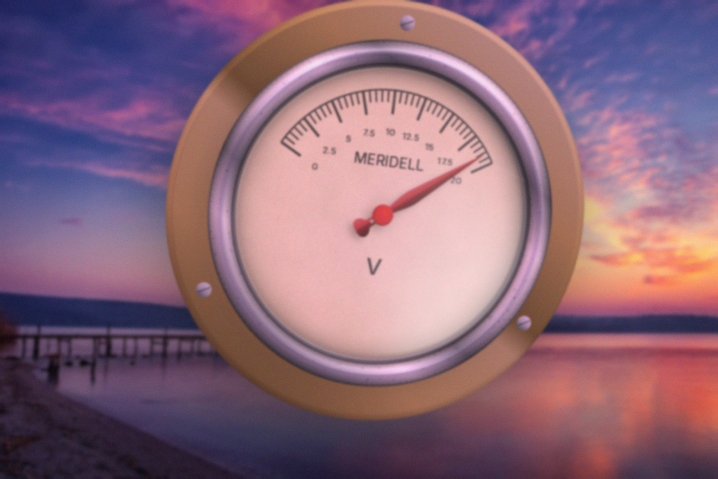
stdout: 19 V
